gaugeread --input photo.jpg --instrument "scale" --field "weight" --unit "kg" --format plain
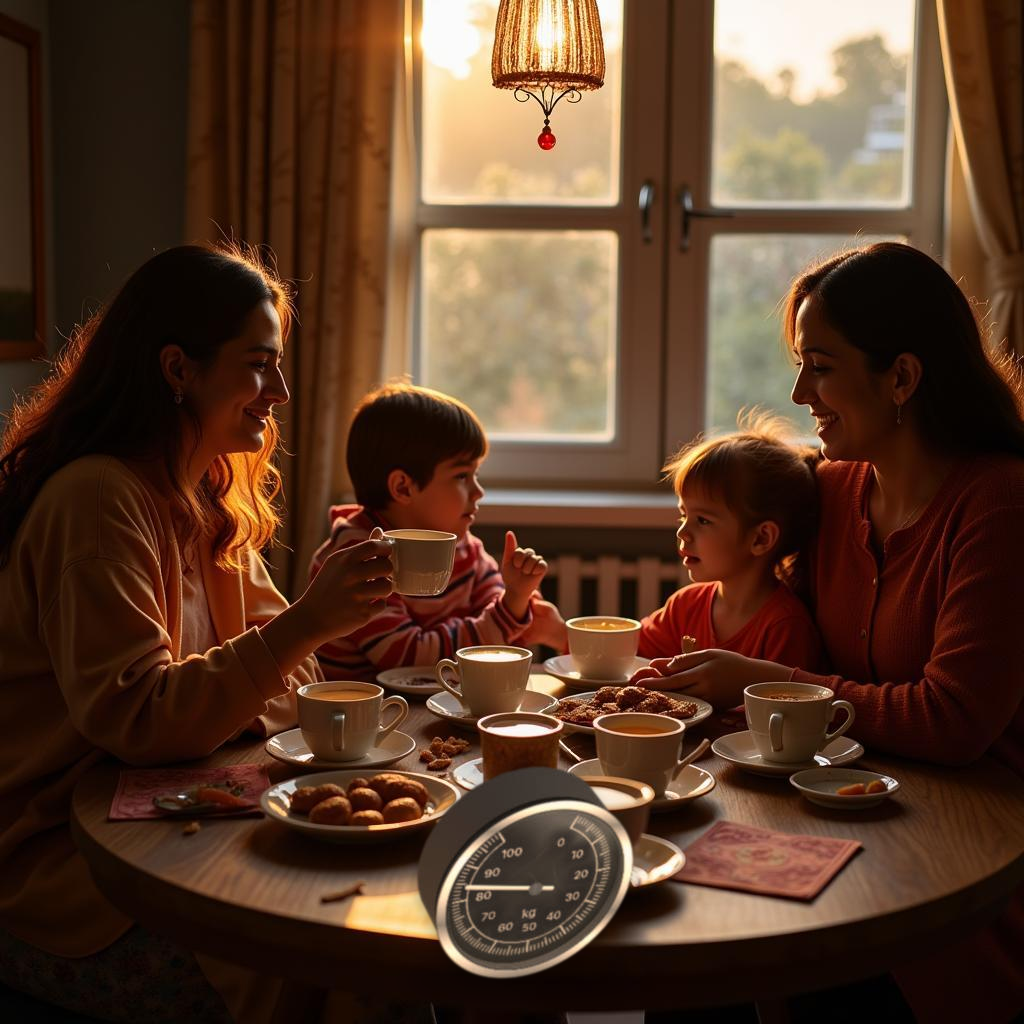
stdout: 85 kg
